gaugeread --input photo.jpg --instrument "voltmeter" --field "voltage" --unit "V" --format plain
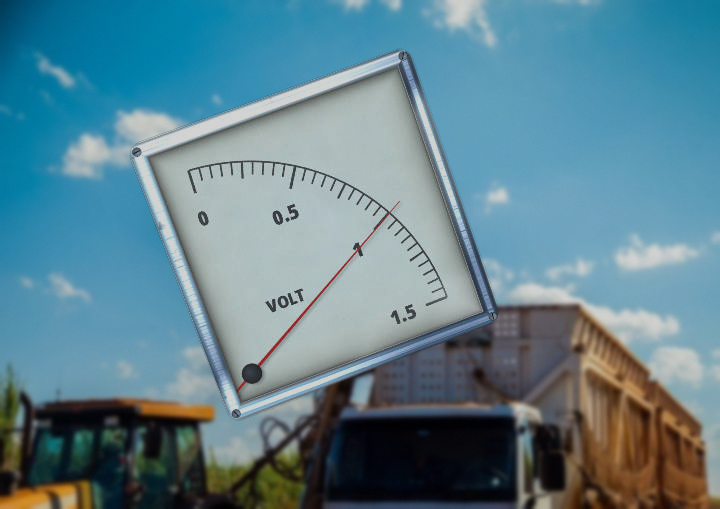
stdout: 1 V
